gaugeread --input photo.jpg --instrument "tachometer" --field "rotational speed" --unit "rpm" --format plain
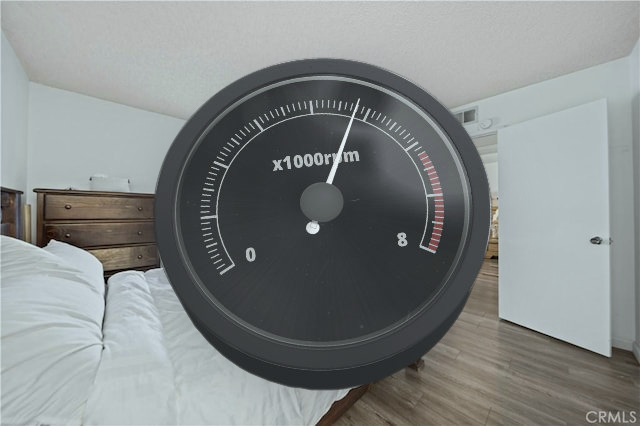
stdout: 4800 rpm
